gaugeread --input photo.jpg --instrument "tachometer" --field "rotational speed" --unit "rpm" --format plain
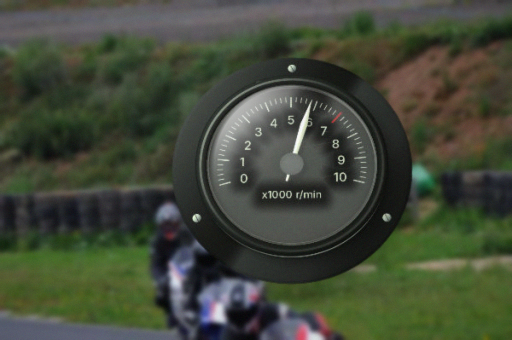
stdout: 5800 rpm
